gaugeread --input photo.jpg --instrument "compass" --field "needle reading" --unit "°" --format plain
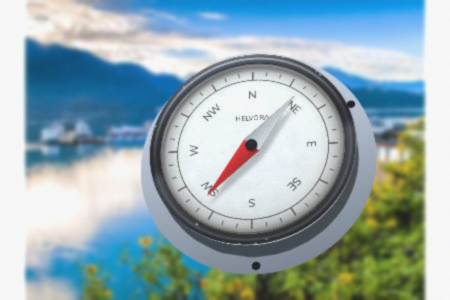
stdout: 220 °
